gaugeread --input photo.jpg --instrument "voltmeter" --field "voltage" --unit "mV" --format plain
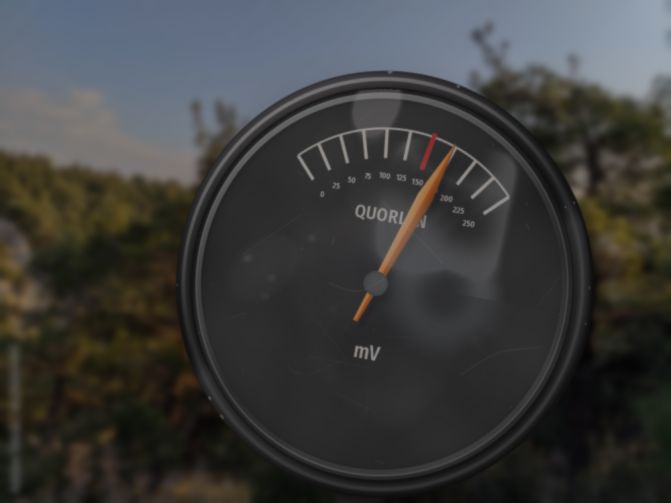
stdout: 175 mV
